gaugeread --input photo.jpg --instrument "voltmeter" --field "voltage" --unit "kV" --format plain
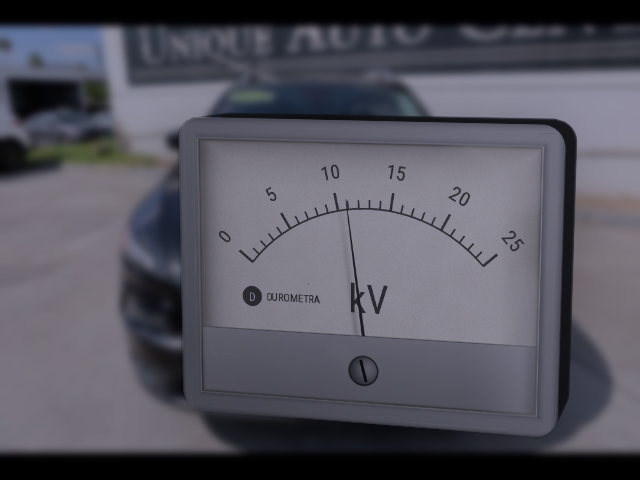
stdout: 11 kV
